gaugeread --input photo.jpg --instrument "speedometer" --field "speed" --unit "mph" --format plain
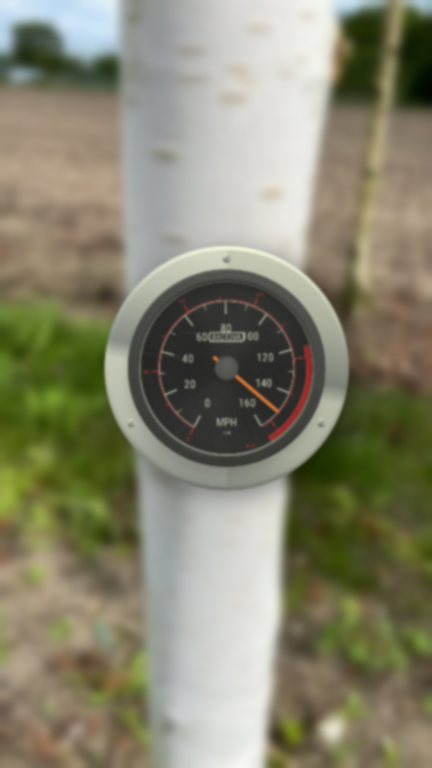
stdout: 150 mph
